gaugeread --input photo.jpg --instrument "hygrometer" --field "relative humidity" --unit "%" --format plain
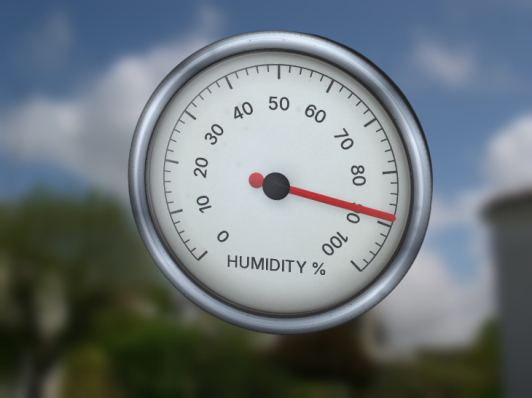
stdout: 88 %
